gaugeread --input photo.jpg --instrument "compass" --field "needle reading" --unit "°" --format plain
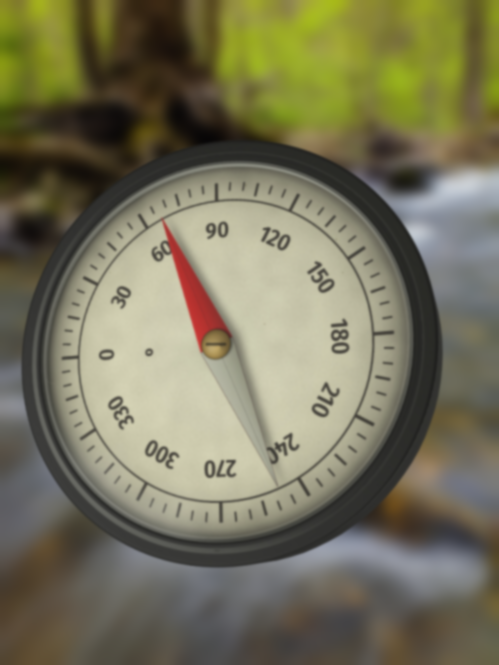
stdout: 67.5 °
